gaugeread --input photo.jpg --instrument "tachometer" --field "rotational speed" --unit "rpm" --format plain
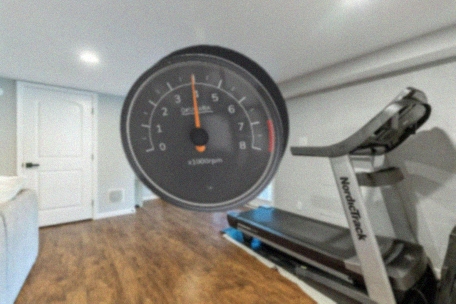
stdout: 4000 rpm
